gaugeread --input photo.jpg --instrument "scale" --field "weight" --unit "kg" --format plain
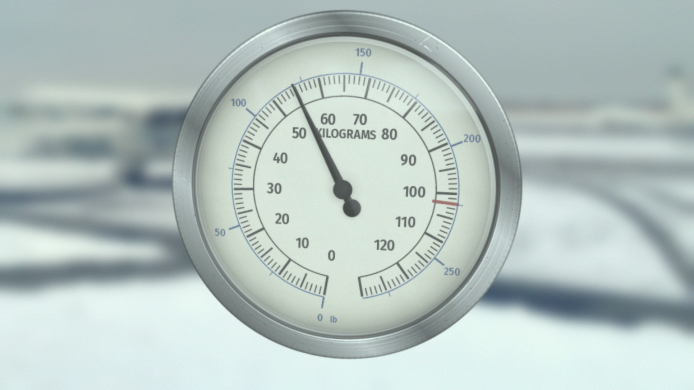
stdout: 55 kg
